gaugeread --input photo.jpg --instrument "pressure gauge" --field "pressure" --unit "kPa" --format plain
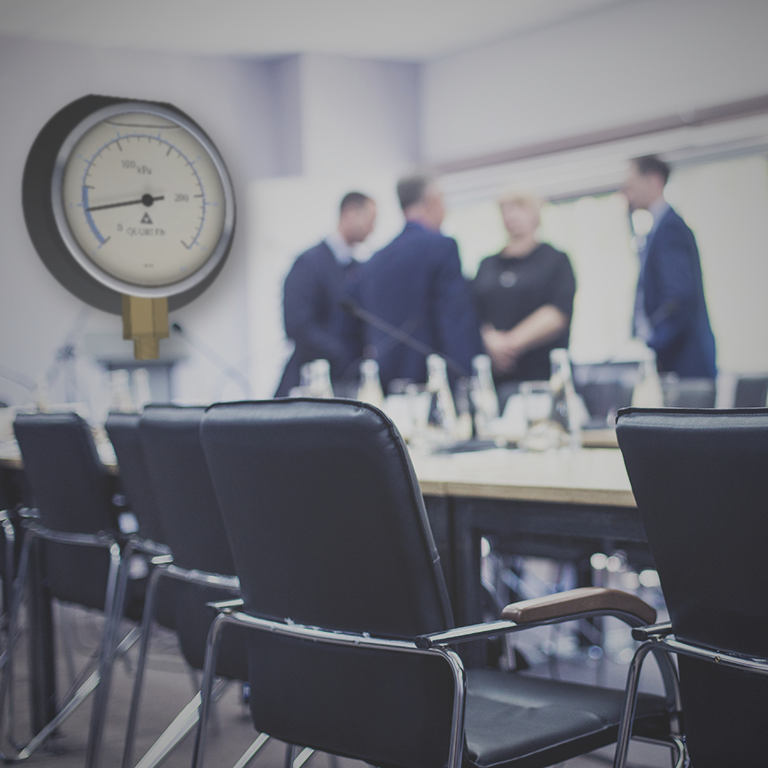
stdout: 30 kPa
